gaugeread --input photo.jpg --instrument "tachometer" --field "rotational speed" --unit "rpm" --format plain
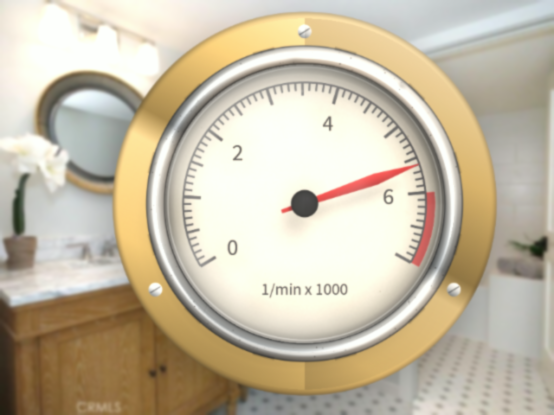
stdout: 5600 rpm
